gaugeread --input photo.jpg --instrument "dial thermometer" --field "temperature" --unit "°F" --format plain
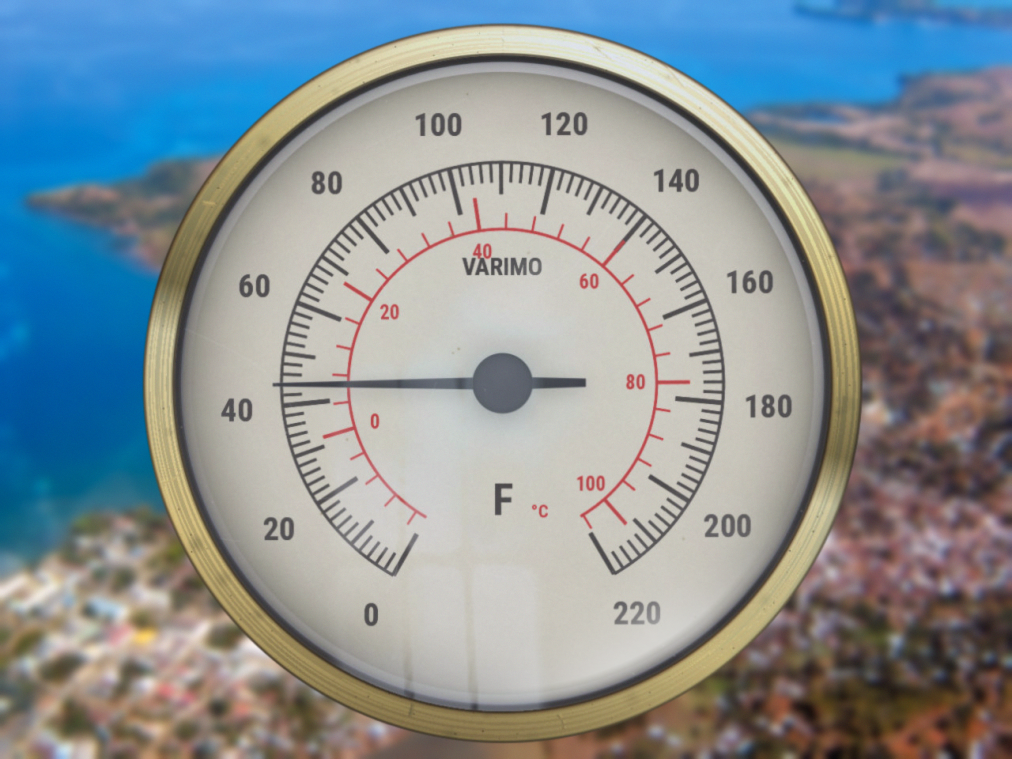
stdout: 44 °F
